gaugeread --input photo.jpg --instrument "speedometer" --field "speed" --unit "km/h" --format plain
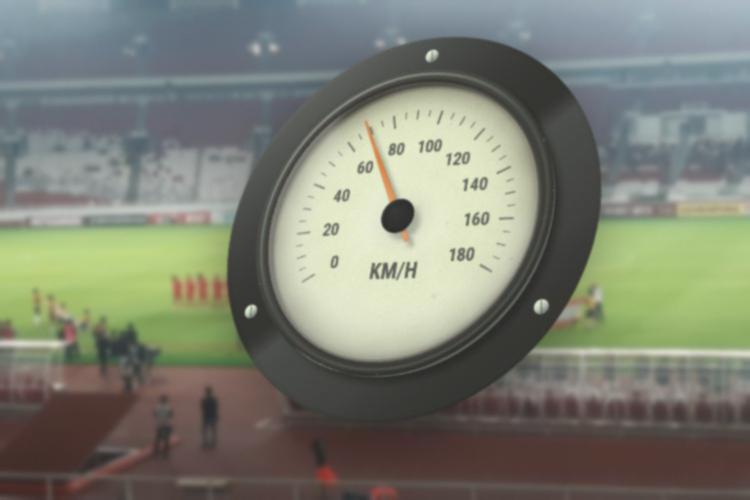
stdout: 70 km/h
